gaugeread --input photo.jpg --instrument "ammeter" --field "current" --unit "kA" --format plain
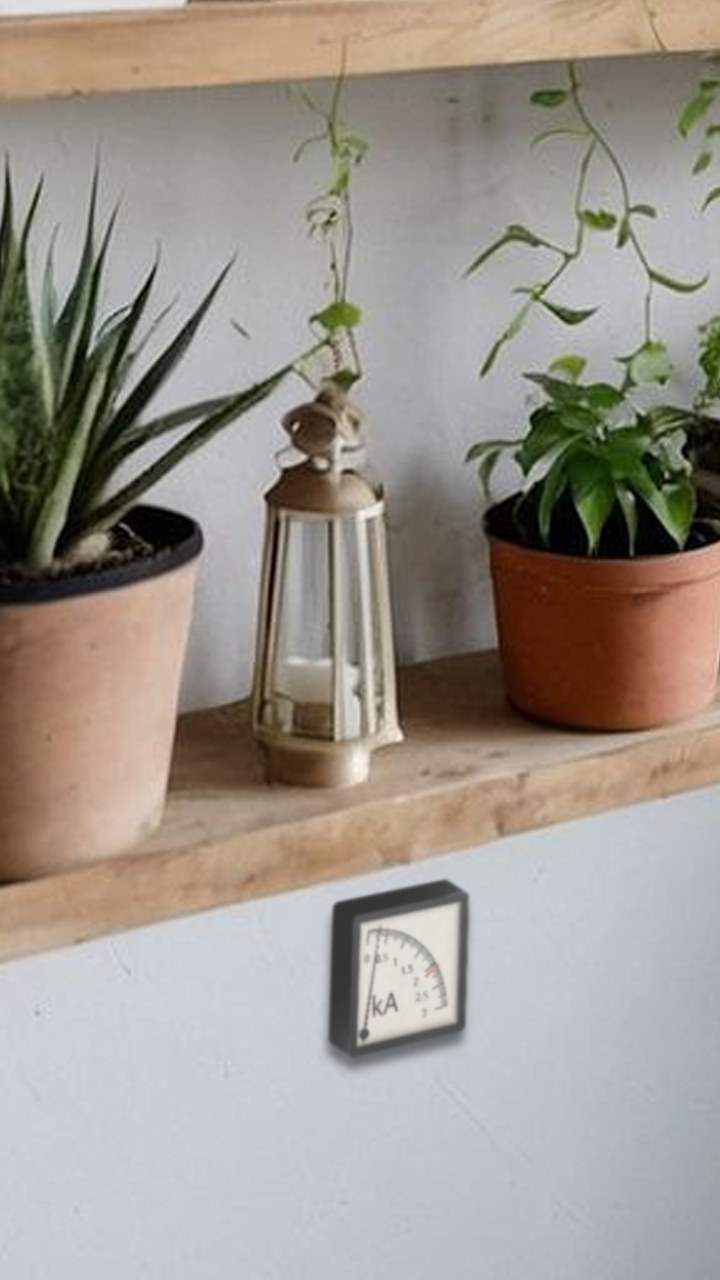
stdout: 0.25 kA
